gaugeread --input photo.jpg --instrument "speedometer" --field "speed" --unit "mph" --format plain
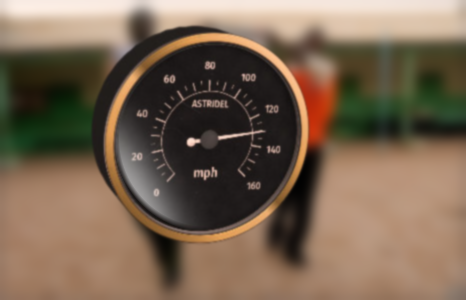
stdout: 130 mph
